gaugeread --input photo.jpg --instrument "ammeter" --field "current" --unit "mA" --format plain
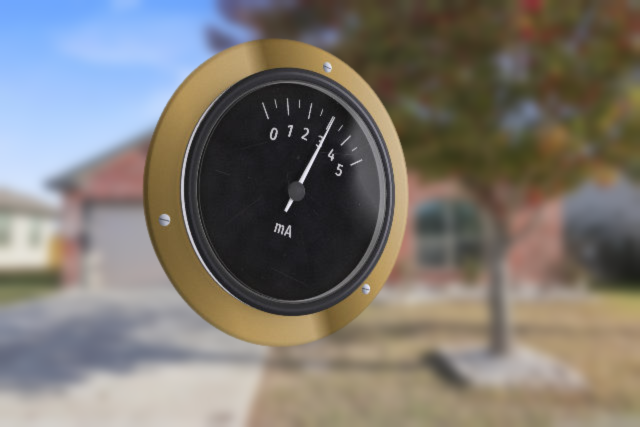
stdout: 3 mA
